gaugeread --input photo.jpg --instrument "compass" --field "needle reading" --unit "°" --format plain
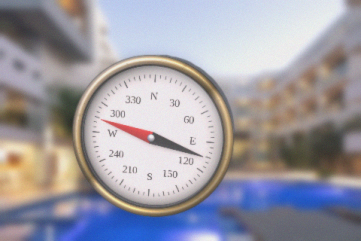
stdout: 285 °
